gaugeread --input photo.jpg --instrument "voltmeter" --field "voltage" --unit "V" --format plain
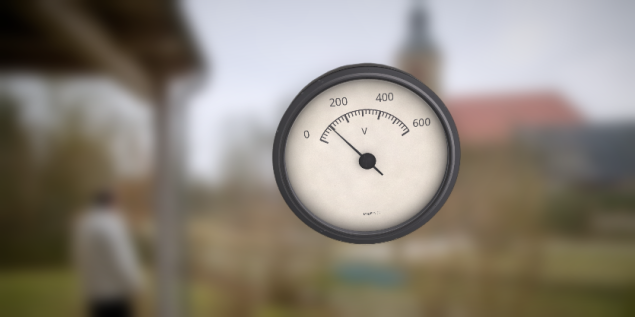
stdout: 100 V
